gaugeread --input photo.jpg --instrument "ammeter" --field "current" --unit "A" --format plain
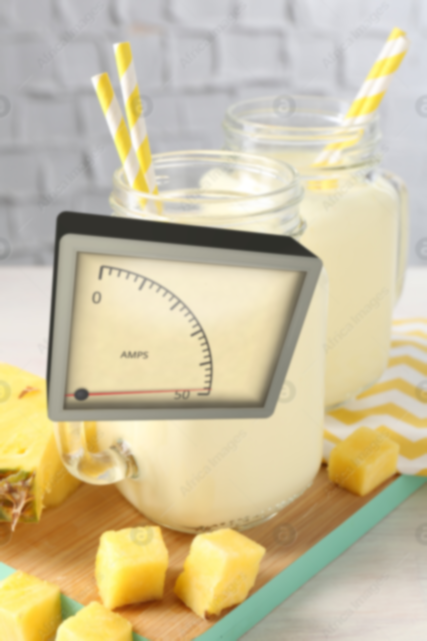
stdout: 48 A
